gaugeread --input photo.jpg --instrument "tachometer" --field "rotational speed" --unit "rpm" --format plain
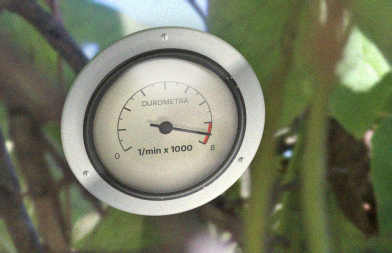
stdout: 7500 rpm
